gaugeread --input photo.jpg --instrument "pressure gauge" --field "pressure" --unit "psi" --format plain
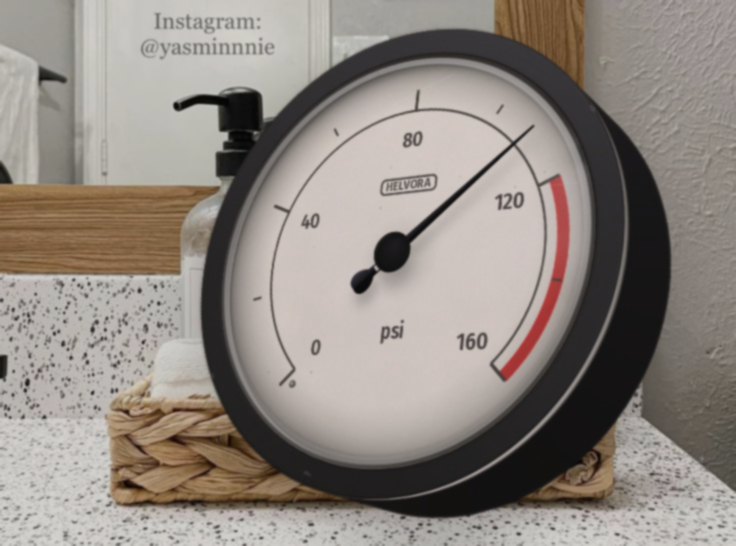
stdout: 110 psi
